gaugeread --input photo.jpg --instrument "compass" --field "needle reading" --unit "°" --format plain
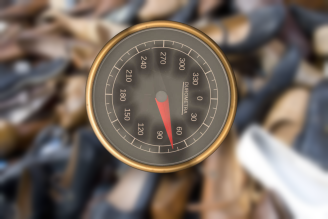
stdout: 75 °
